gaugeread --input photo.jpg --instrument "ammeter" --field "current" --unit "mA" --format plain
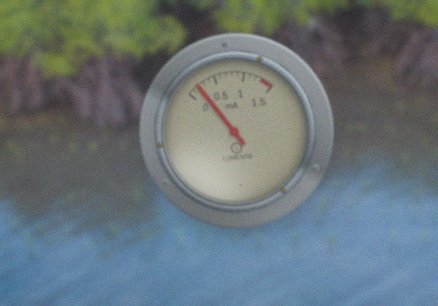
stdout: 0.2 mA
